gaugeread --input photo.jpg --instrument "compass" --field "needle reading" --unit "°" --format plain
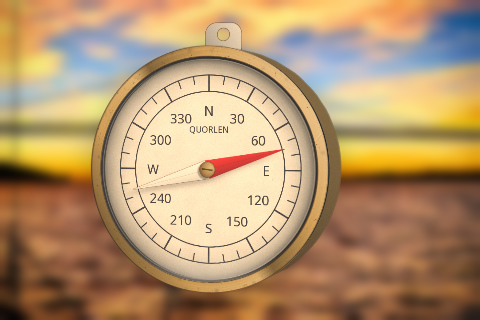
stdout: 75 °
